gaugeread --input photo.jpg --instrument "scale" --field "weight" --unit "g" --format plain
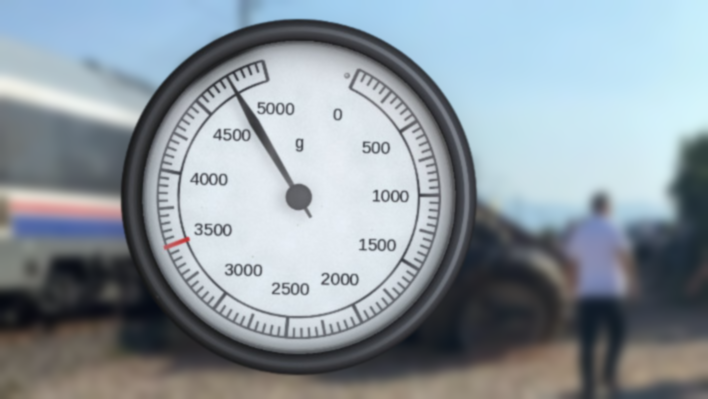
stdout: 4750 g
